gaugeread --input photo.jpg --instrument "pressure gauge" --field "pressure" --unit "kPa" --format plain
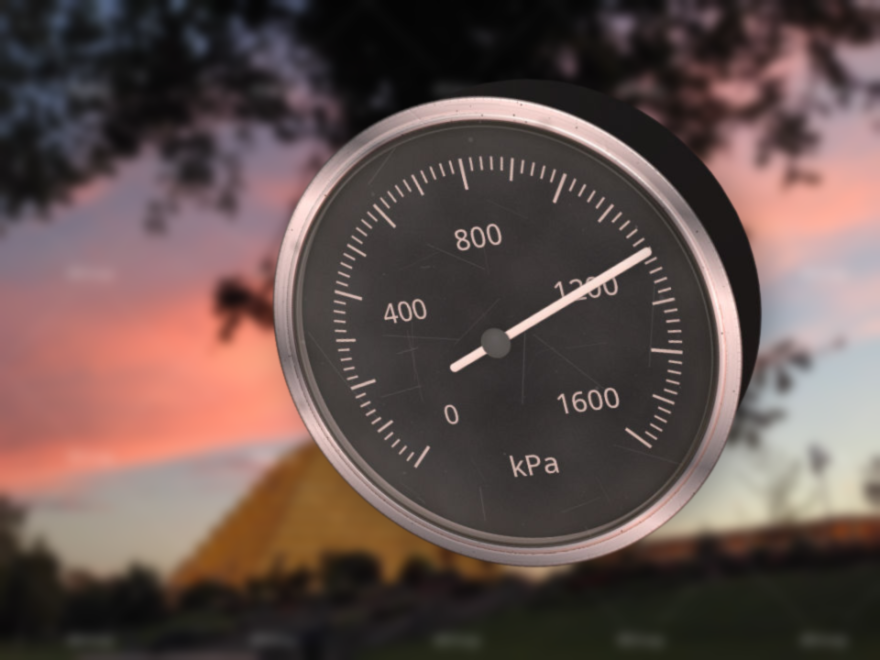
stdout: 1200 kPa
